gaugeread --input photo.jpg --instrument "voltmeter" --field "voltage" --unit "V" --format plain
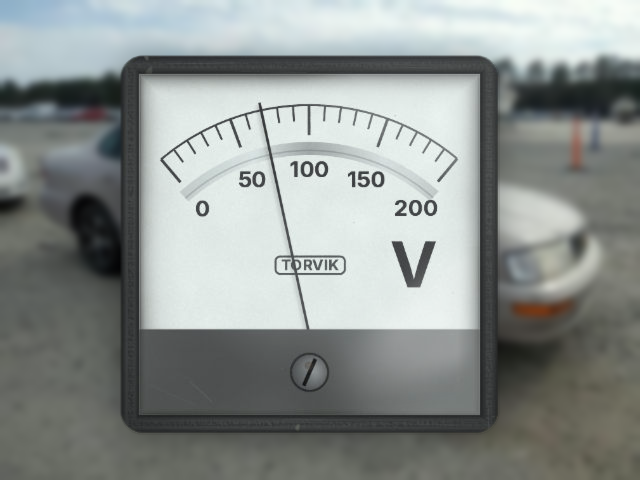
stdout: 70 V
